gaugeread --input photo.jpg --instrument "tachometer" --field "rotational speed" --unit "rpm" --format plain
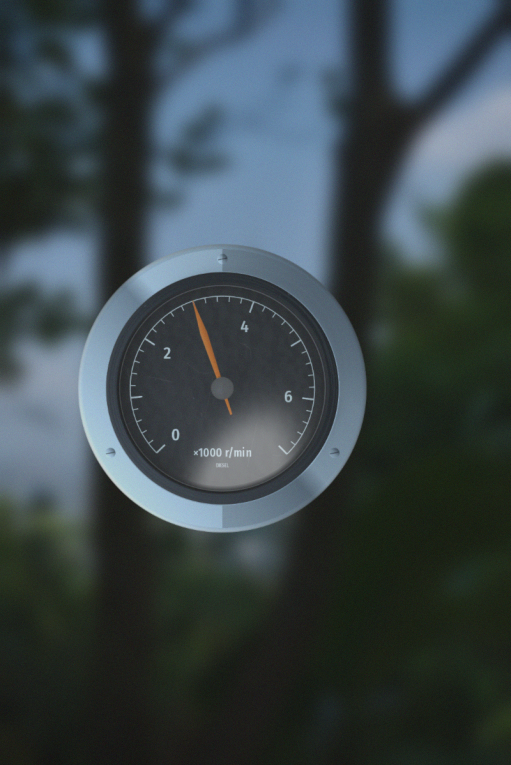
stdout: 3000 rpm
